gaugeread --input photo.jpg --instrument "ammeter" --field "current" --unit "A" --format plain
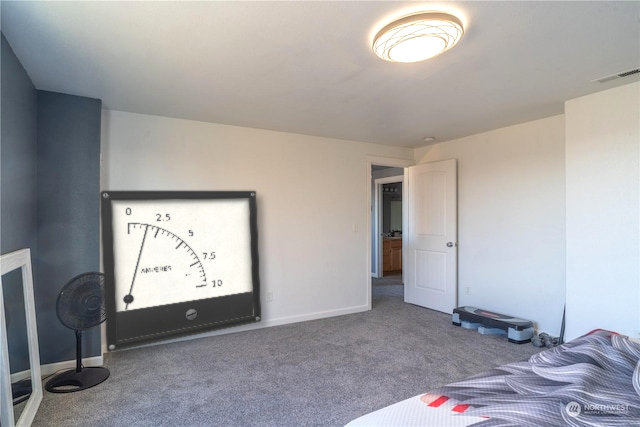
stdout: 1.5 A
